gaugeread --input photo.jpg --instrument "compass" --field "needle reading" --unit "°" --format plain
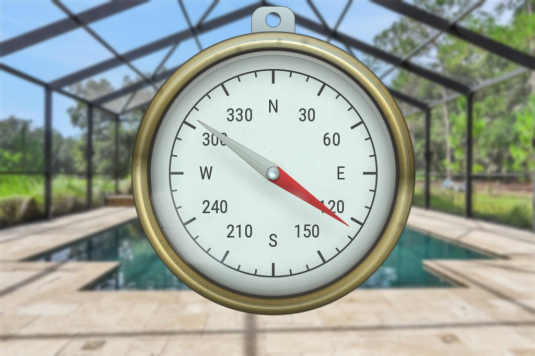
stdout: 125 °
